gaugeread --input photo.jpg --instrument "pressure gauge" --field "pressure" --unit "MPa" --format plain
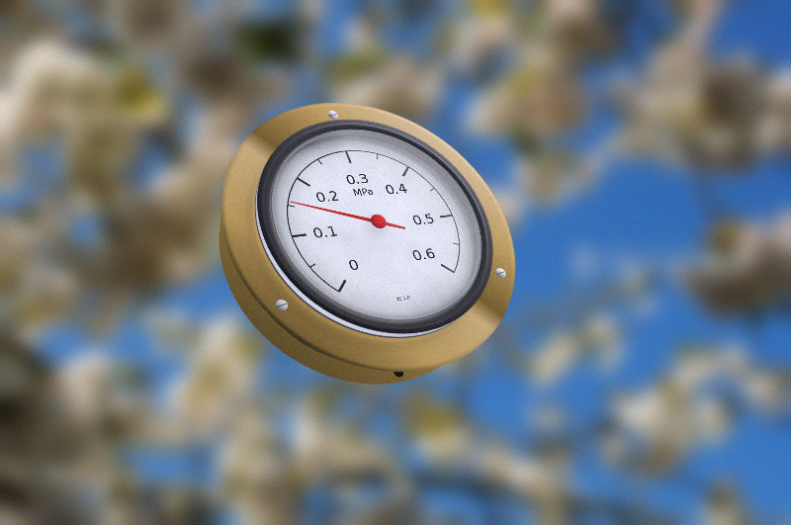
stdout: 0.15 MPa
